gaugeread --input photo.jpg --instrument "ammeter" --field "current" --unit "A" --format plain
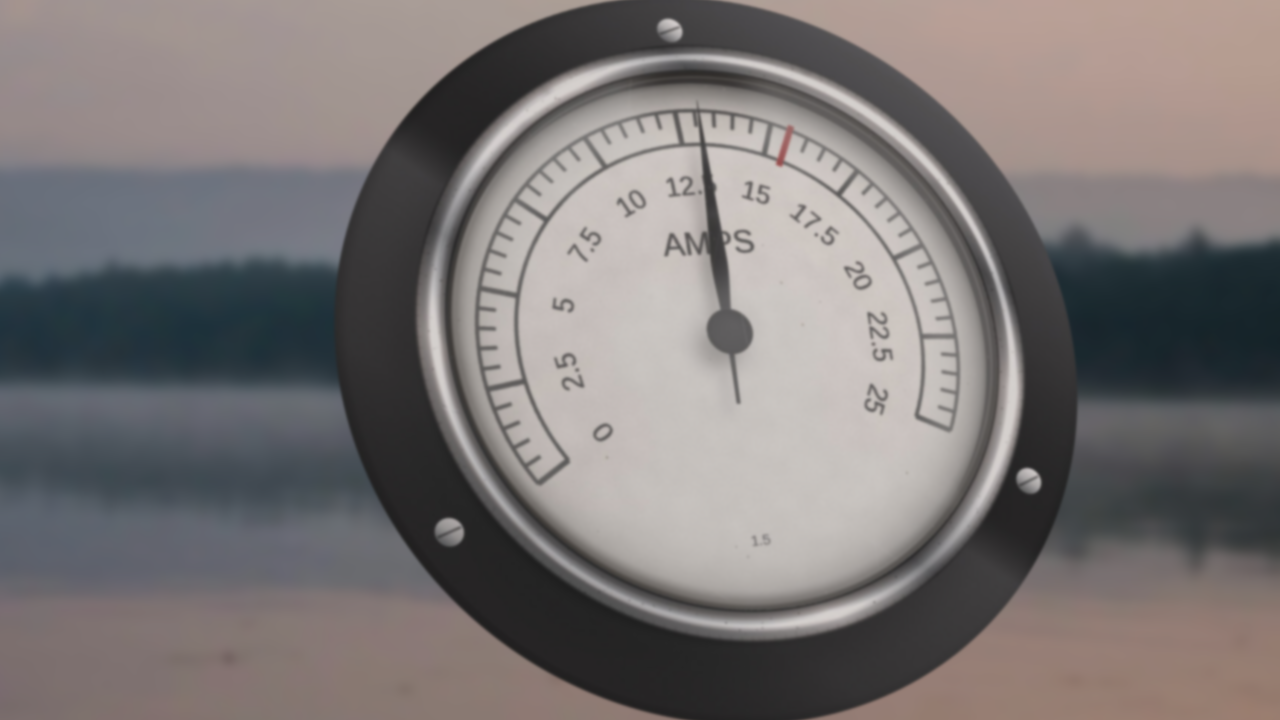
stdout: 13 A
